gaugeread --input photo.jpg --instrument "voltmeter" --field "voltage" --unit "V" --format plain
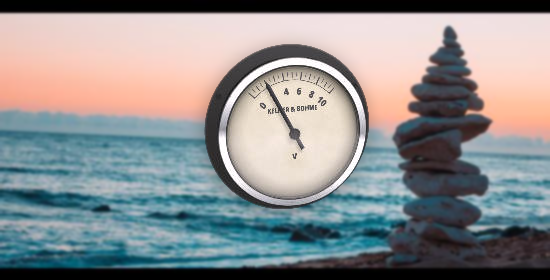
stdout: 2 V
